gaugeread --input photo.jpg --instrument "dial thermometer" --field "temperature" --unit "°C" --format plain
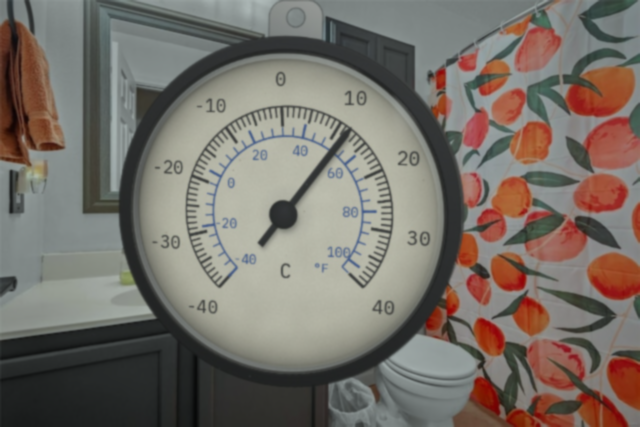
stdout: 12 °C
